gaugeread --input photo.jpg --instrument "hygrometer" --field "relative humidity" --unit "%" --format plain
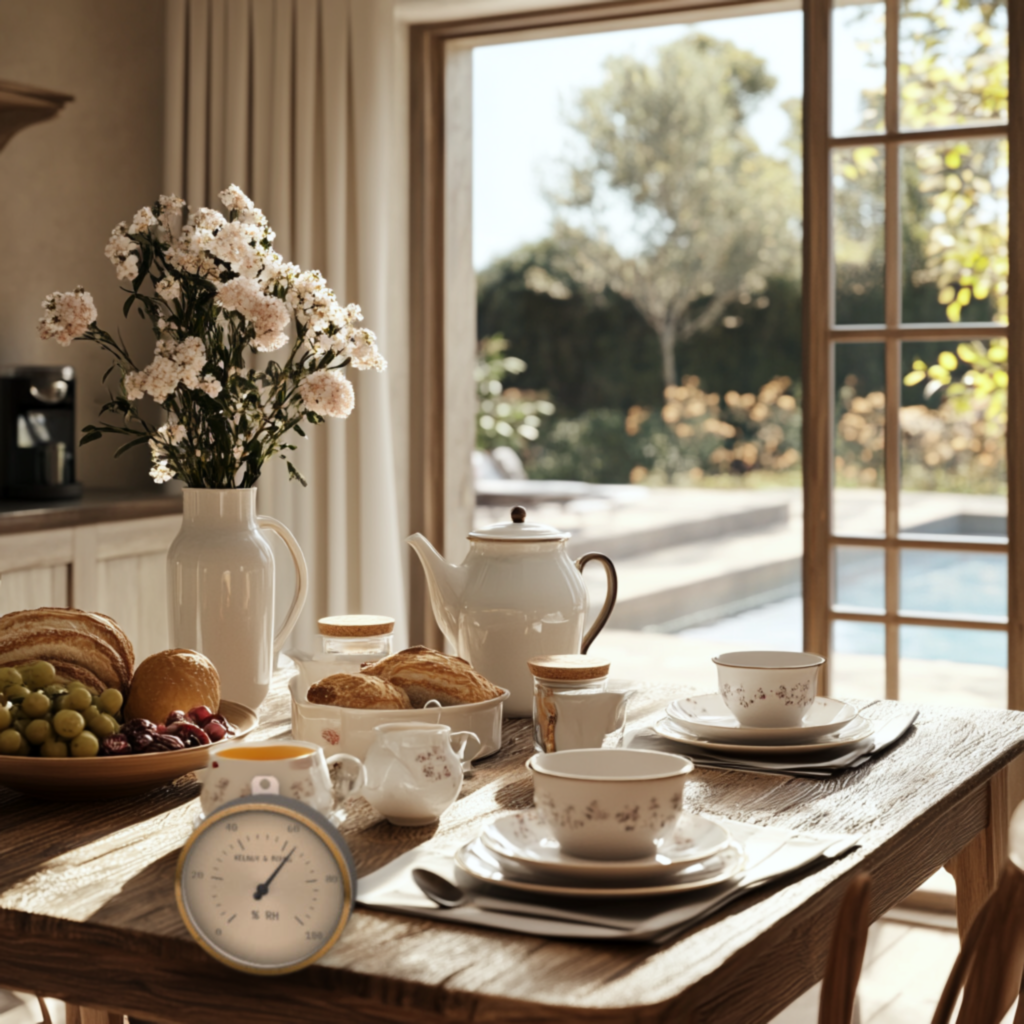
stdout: 64 %
